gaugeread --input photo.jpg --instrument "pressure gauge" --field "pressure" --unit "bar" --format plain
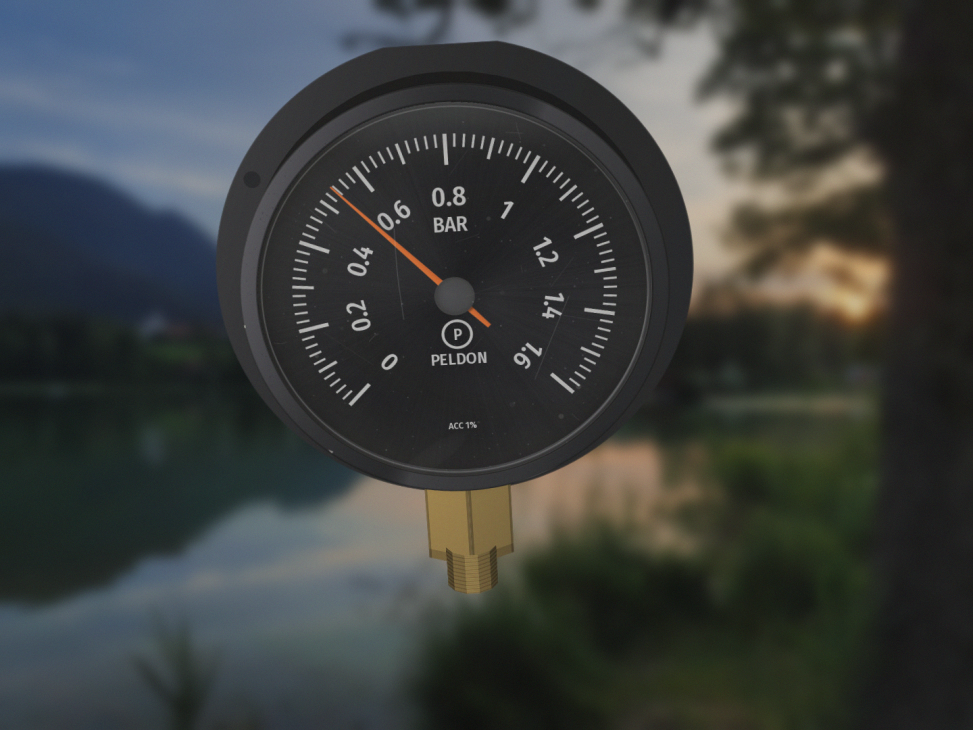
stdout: 0.54 bar
